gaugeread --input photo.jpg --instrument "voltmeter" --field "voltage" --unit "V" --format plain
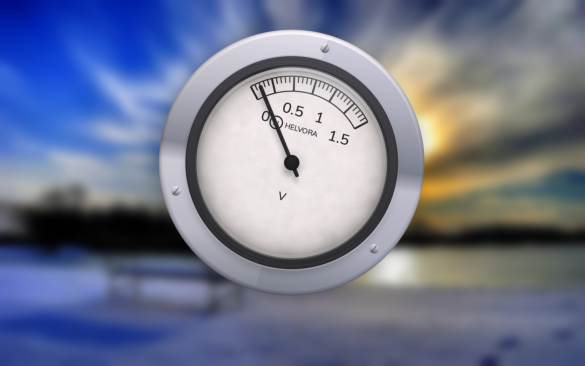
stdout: 0.1 V
